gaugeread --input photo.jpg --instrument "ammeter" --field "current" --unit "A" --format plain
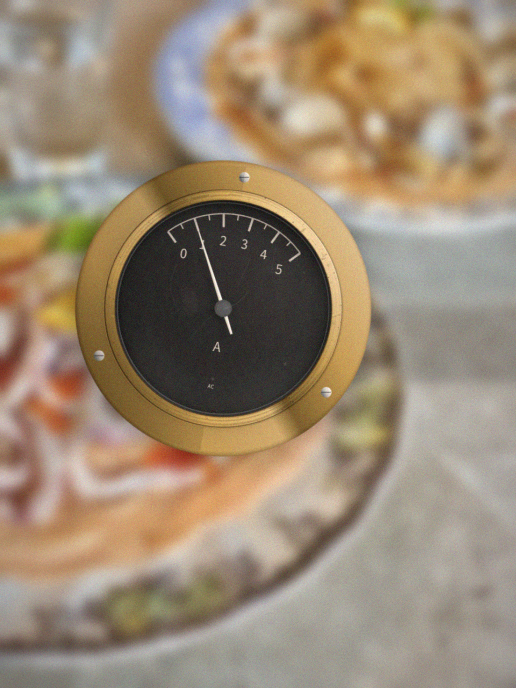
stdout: 1 A
